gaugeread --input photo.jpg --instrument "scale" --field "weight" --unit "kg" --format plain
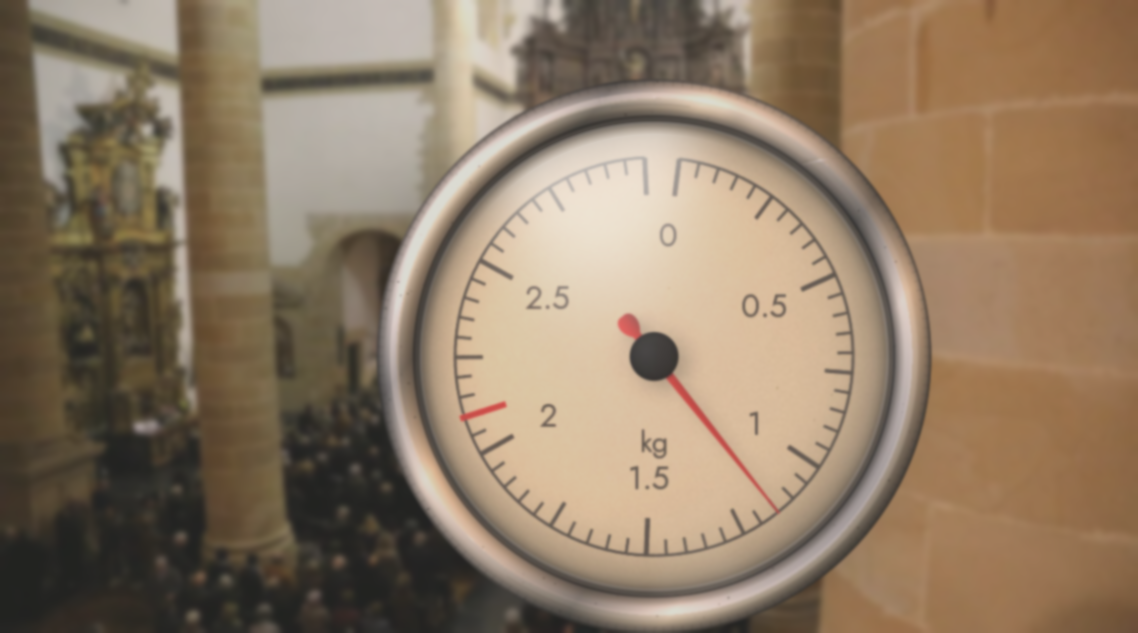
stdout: 1.15 kg
